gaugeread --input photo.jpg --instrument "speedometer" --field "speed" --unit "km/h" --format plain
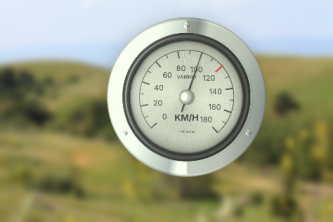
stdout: 100 km/h
